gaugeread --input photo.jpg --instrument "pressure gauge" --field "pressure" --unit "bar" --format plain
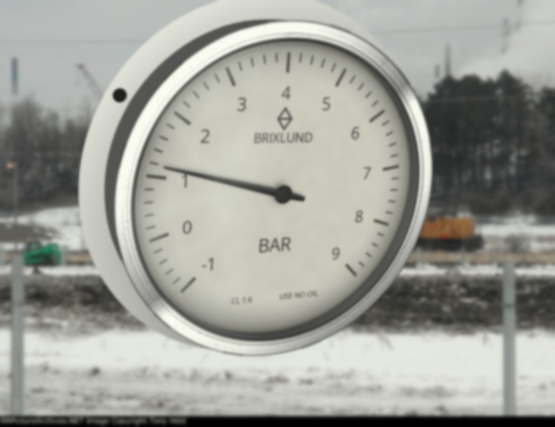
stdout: 1.2 bar
